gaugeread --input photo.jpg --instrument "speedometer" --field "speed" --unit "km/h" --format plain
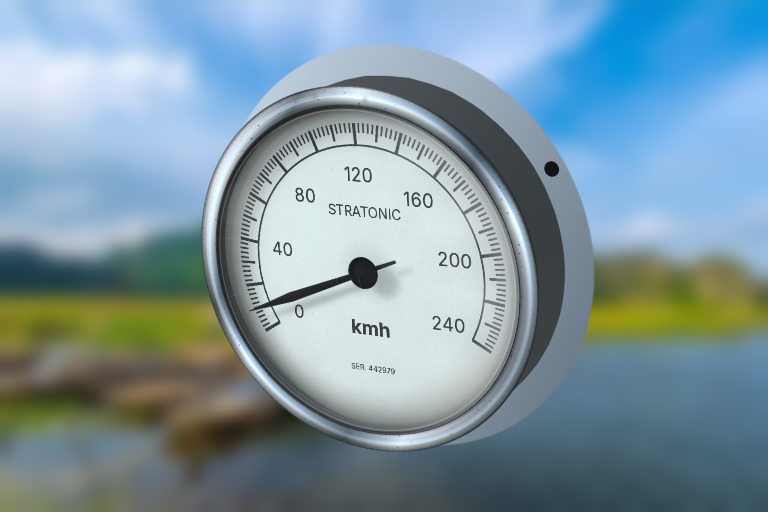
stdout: 10 km/h
